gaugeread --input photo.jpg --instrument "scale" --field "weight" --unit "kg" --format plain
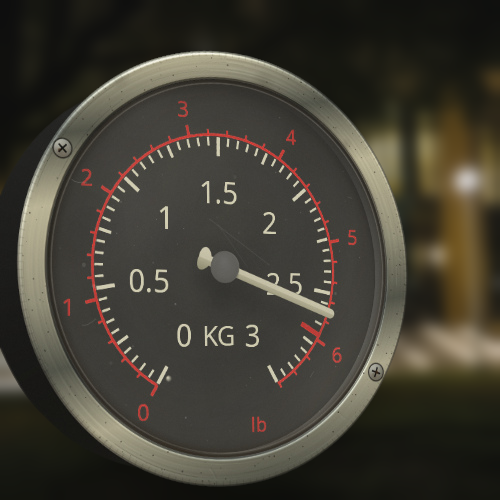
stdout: 2.6 kg
